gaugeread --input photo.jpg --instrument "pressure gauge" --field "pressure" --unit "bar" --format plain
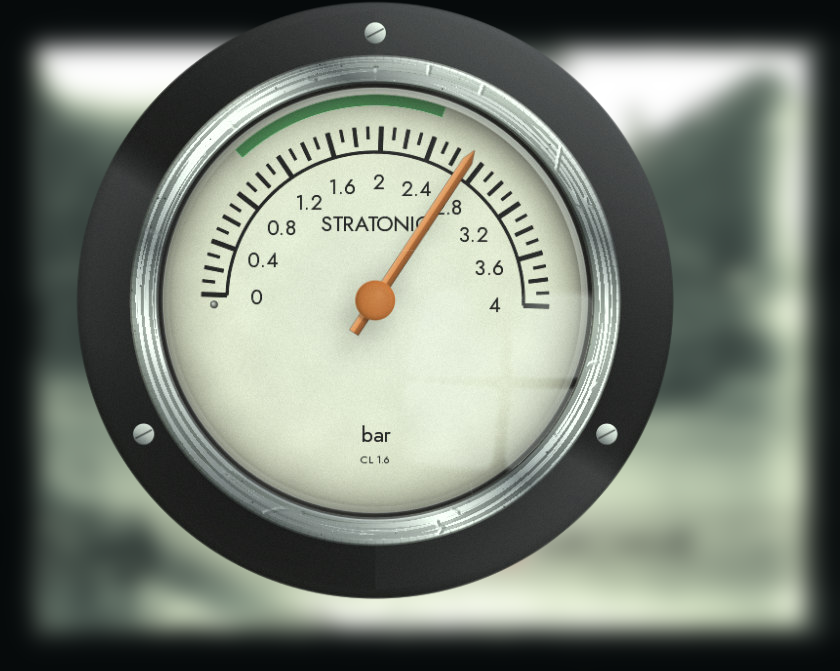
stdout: 2.7 bar
